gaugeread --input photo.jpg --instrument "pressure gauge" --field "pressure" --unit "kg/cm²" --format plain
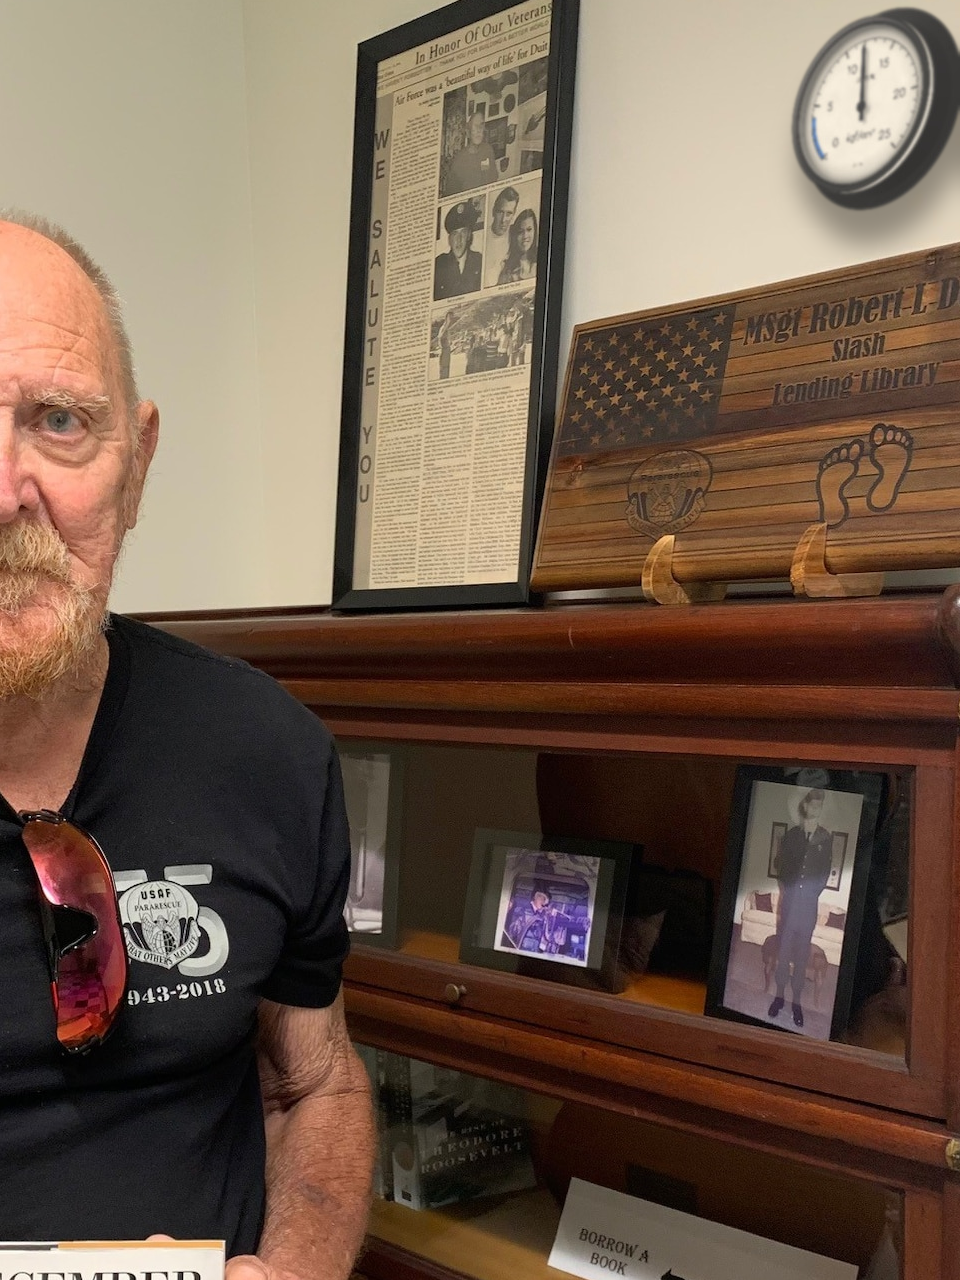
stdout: 12 kg/cm²
